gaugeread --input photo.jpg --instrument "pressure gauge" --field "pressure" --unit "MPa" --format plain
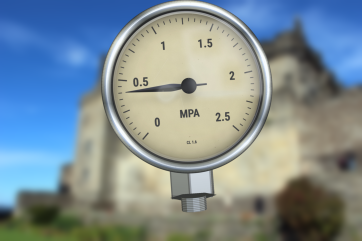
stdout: 0.4 MPa
